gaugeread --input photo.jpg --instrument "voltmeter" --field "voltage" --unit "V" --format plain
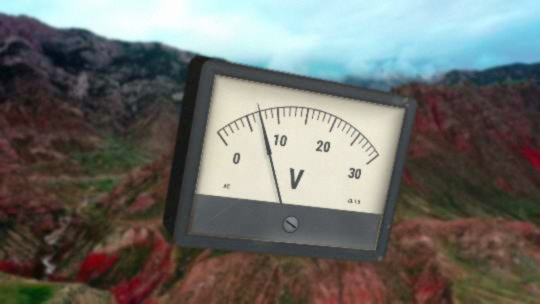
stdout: 7 V
